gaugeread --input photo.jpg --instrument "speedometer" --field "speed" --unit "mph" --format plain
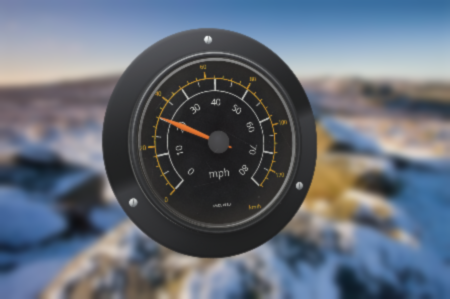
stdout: 20 mph
